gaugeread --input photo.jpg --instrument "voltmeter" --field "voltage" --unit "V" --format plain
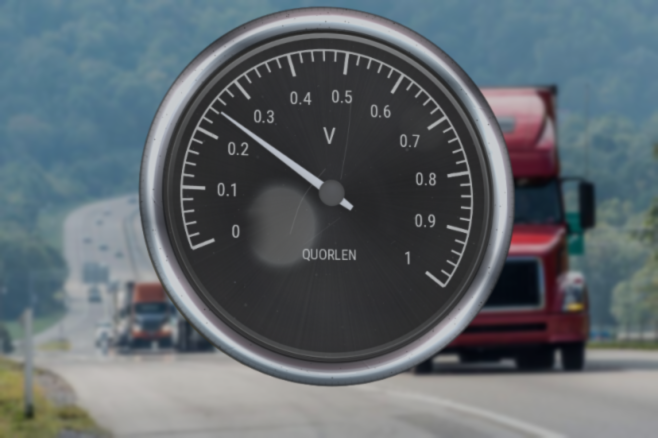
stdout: 0.24 V
